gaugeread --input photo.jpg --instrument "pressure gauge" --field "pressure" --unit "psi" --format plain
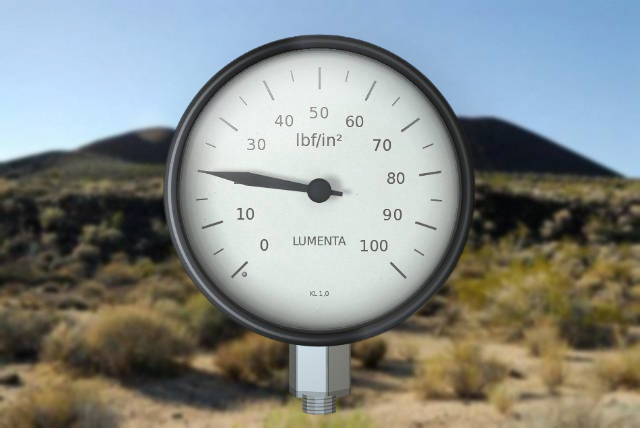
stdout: 20 psi
